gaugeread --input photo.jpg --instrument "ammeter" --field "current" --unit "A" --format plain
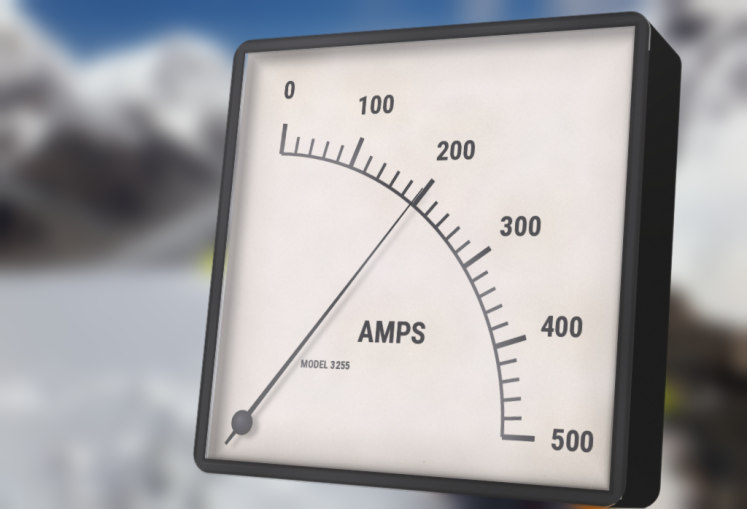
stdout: 200 A
